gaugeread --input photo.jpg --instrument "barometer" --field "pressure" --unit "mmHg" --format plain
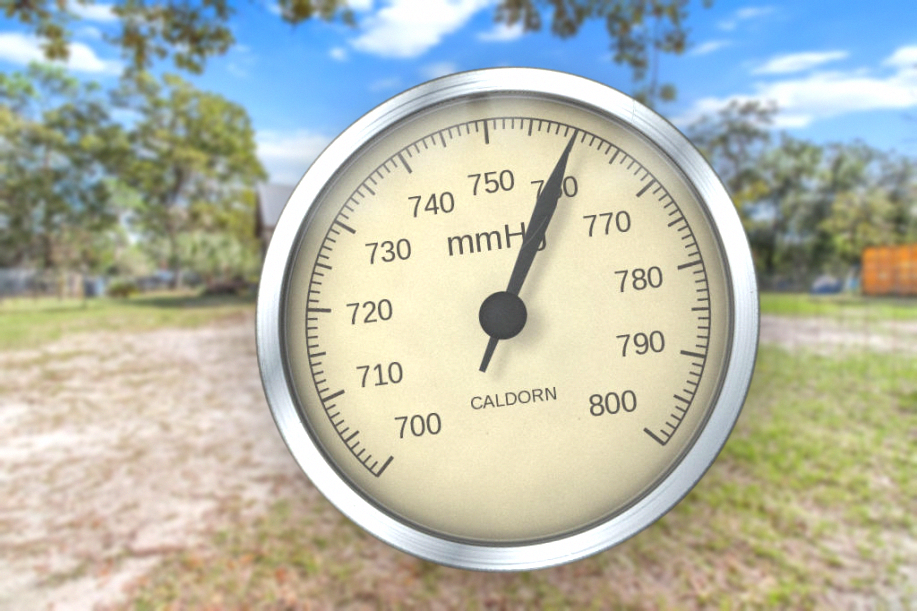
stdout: 760 mmHg
